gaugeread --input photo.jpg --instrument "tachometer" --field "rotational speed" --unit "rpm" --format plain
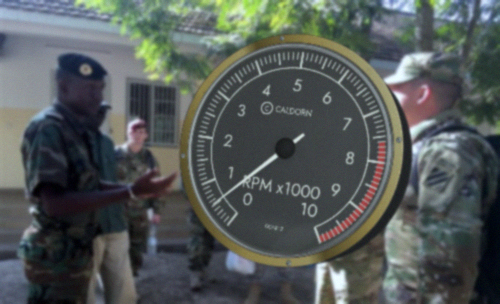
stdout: 500 rpm
